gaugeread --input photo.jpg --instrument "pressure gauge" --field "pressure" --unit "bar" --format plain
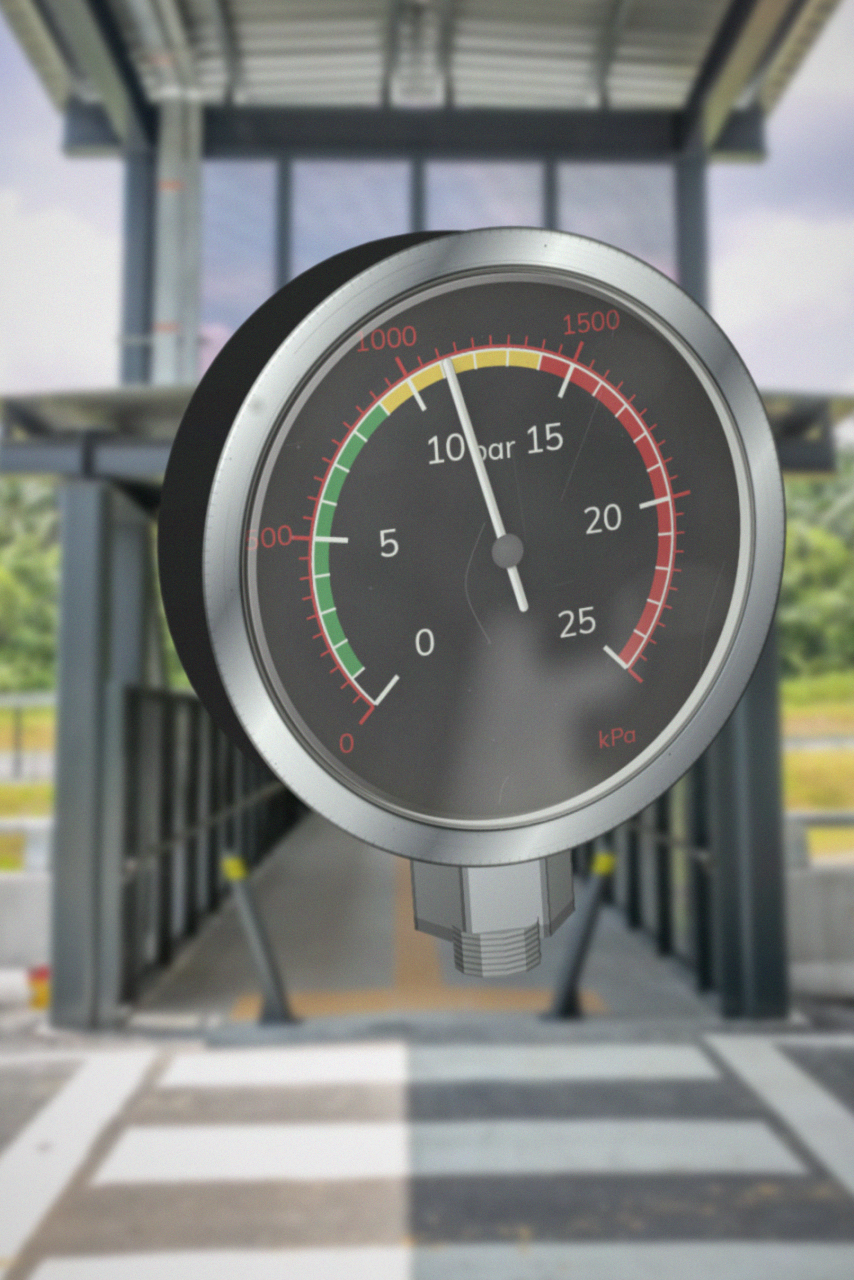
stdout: 11 bar
